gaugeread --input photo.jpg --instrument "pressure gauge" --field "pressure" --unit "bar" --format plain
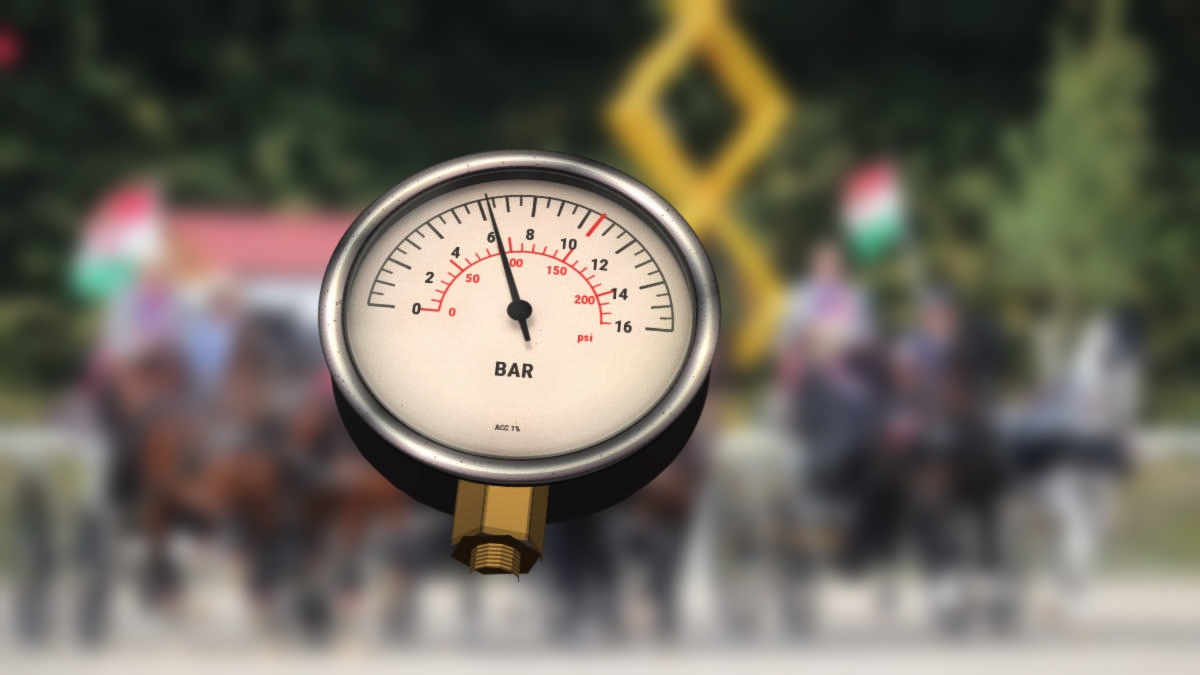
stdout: 6.25 bar
